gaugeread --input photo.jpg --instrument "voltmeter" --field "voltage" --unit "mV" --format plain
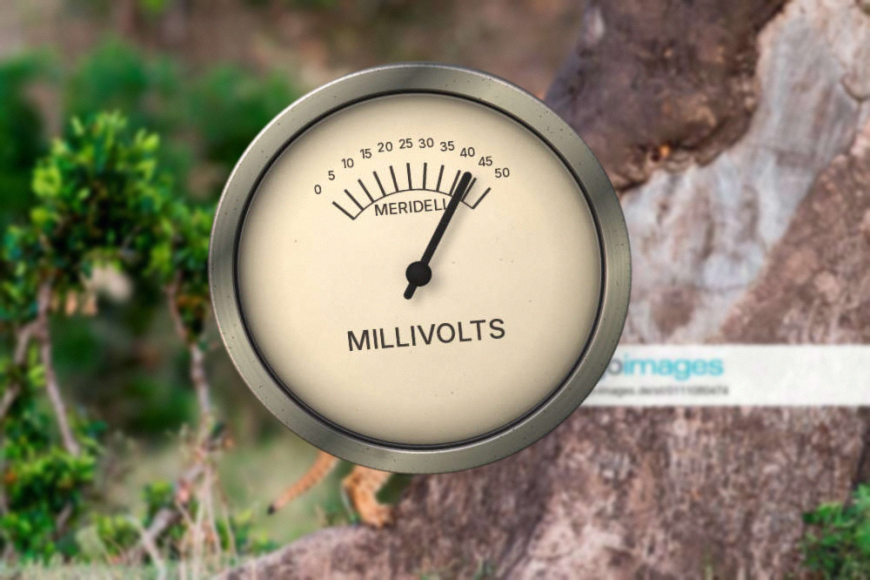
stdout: 42.5 mV
